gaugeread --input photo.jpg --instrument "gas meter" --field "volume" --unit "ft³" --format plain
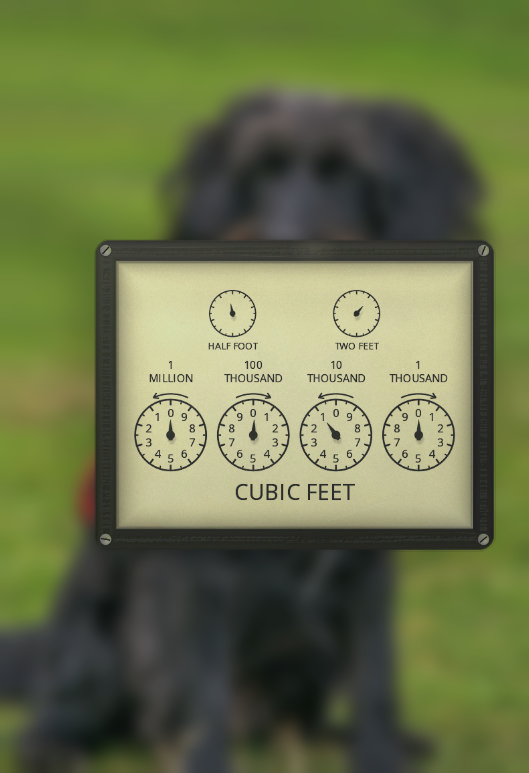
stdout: 1000 ft³
